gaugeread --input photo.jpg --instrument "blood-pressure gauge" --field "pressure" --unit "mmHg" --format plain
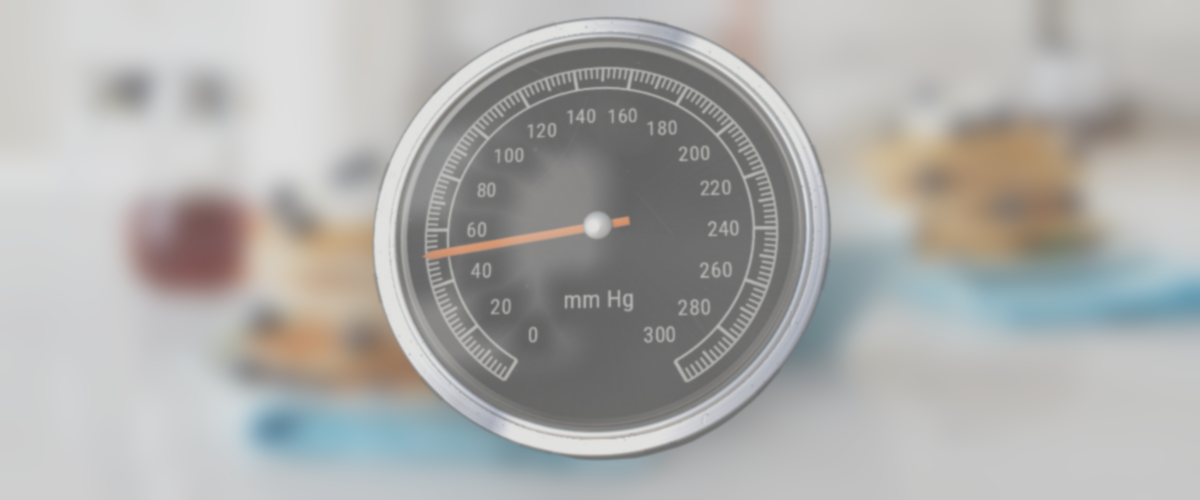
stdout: 50 mmHg
